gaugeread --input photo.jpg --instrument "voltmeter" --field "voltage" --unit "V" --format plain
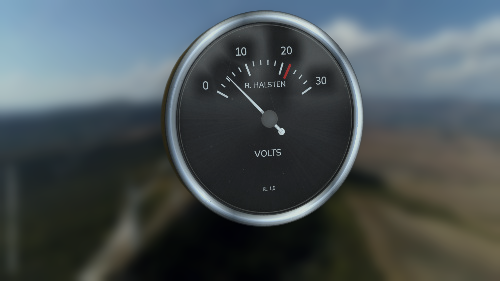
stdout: 4 V
